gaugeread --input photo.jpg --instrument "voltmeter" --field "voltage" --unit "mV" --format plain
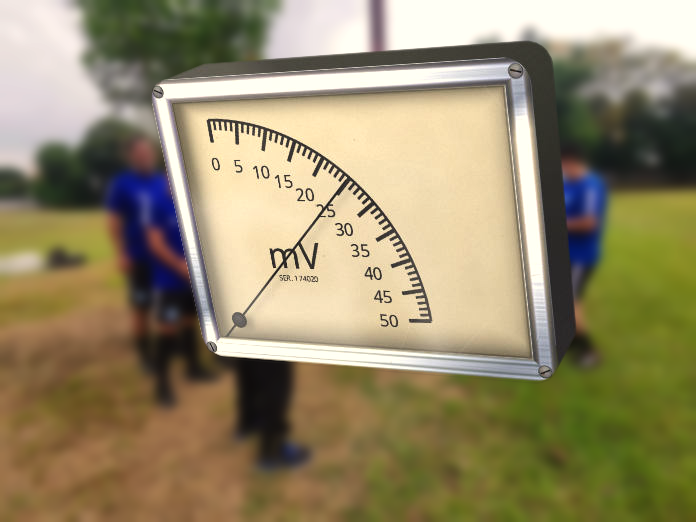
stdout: 25 mV
